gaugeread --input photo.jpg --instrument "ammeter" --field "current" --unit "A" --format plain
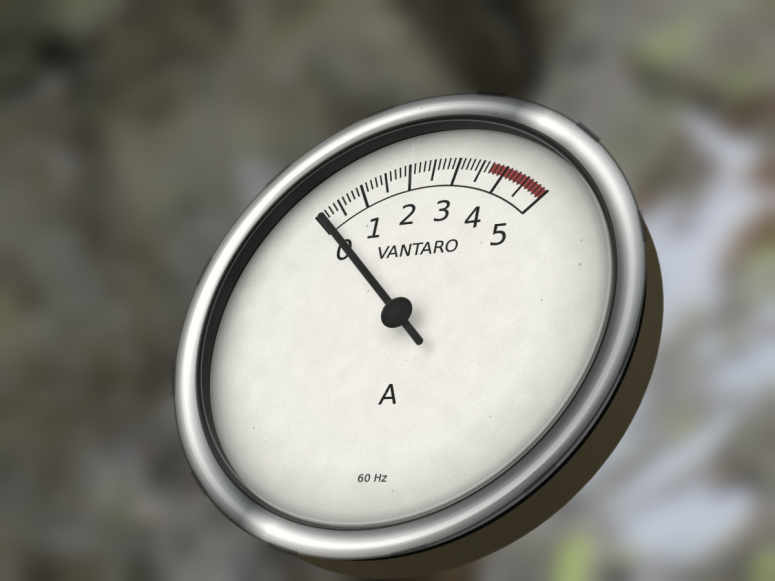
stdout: 0.1 A
